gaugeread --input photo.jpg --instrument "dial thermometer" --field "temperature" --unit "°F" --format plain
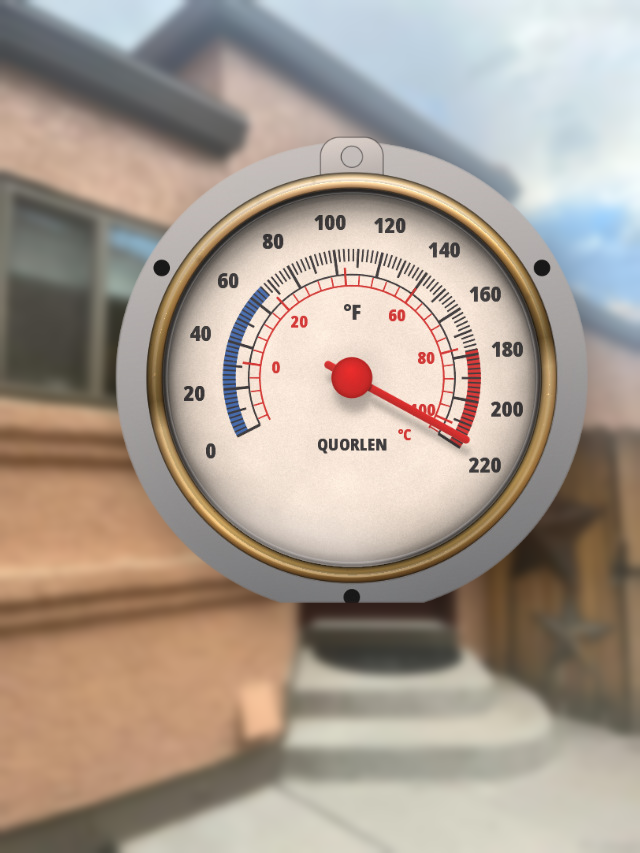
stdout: 216 °F
